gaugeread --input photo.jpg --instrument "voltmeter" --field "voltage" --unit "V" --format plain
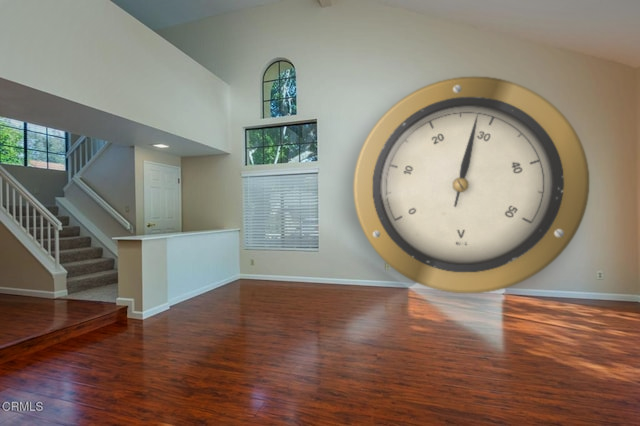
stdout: 27.5 V
